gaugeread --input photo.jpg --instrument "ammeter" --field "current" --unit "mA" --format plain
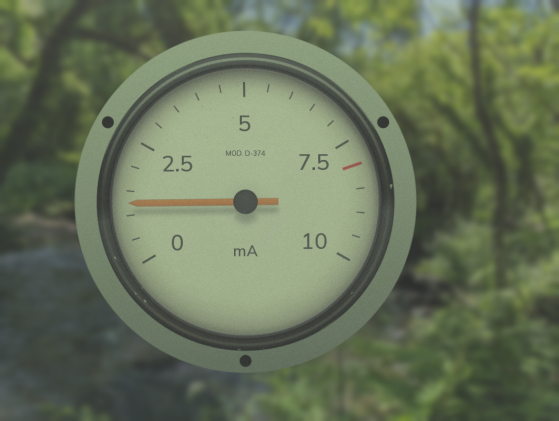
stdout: 1.25 mA
